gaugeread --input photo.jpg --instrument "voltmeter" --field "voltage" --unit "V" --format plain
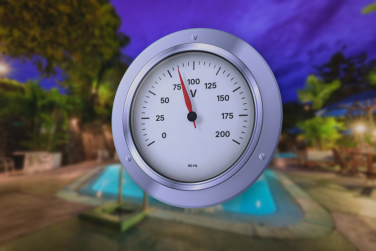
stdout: 85 V
